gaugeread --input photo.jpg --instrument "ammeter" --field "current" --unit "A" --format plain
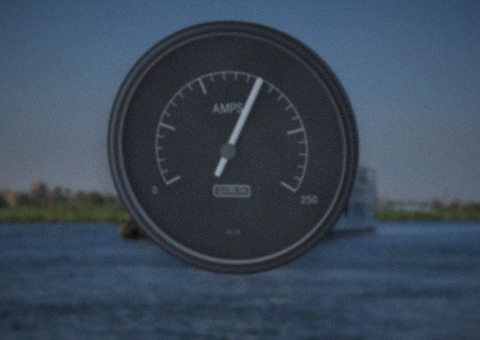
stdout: 150 A
